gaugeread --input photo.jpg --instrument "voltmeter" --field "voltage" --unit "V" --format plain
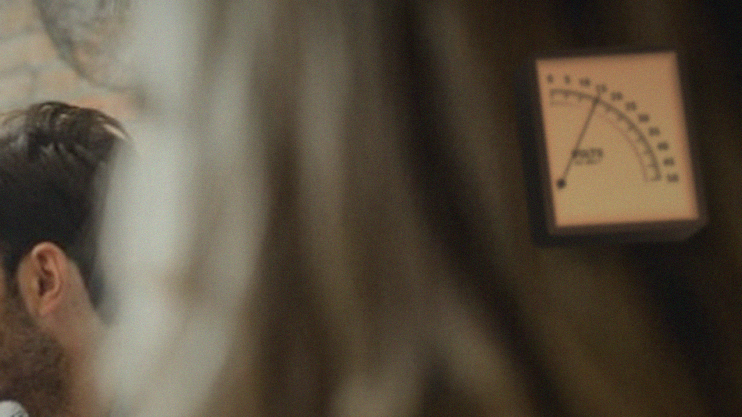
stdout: 15 V
